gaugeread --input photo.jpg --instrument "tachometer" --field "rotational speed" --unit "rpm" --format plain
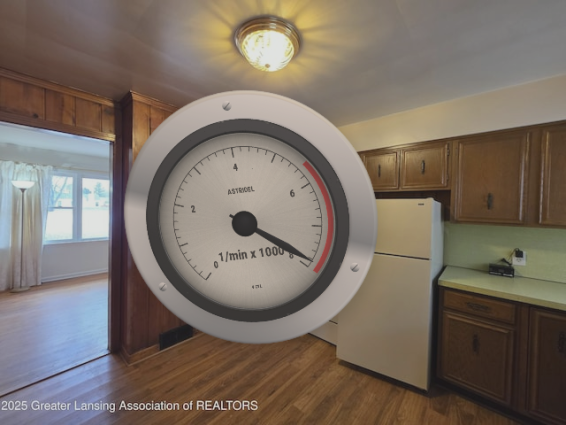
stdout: 7800 rpm
